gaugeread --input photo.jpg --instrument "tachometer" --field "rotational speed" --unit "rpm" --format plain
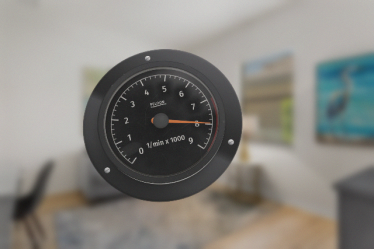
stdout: 8000 rpm
